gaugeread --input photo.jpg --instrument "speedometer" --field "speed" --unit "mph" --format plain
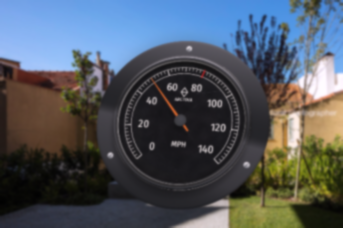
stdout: 50 mph
